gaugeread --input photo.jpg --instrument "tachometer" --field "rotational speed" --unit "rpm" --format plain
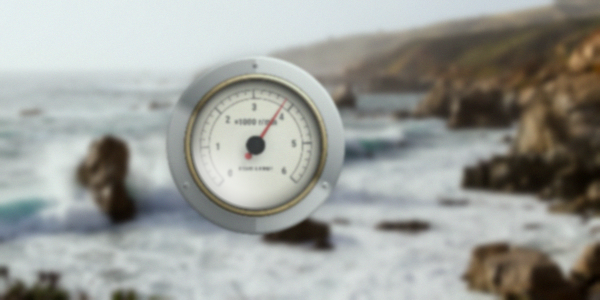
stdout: 3800 rpm
